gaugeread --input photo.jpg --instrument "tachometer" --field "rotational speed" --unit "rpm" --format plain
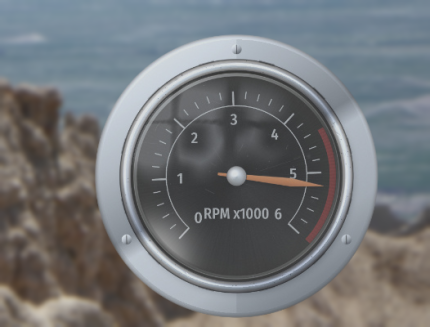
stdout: 5200 rpm
